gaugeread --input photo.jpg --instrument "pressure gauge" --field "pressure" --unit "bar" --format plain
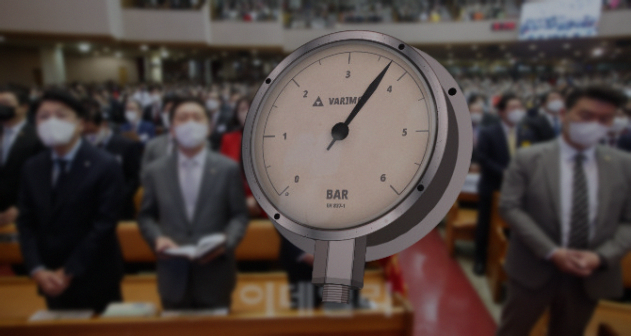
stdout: 3.75 bar
